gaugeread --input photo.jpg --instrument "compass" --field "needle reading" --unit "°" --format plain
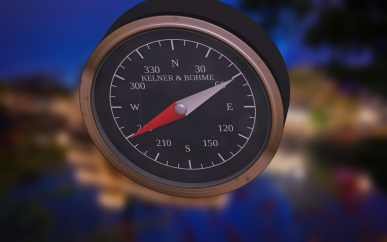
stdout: 240 °
